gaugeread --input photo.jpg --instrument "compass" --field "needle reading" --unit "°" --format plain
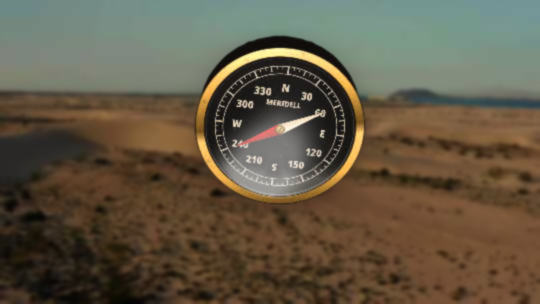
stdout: 240 °
